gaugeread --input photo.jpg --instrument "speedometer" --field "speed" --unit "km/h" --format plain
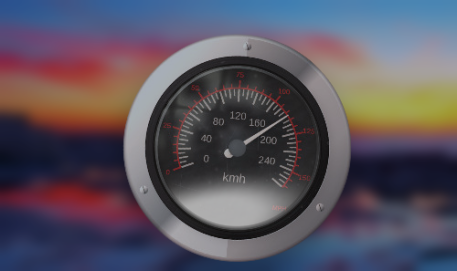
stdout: 180 km/h
